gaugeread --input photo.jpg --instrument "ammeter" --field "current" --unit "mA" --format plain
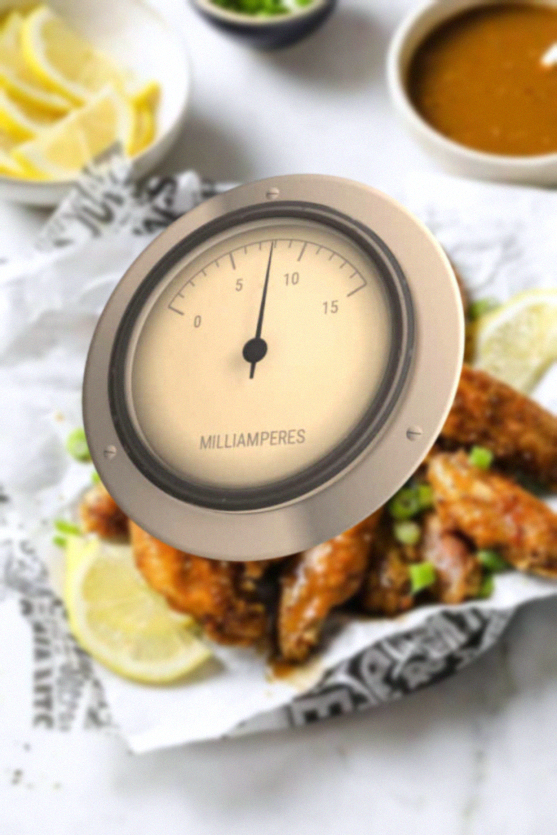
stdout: 8 mA
